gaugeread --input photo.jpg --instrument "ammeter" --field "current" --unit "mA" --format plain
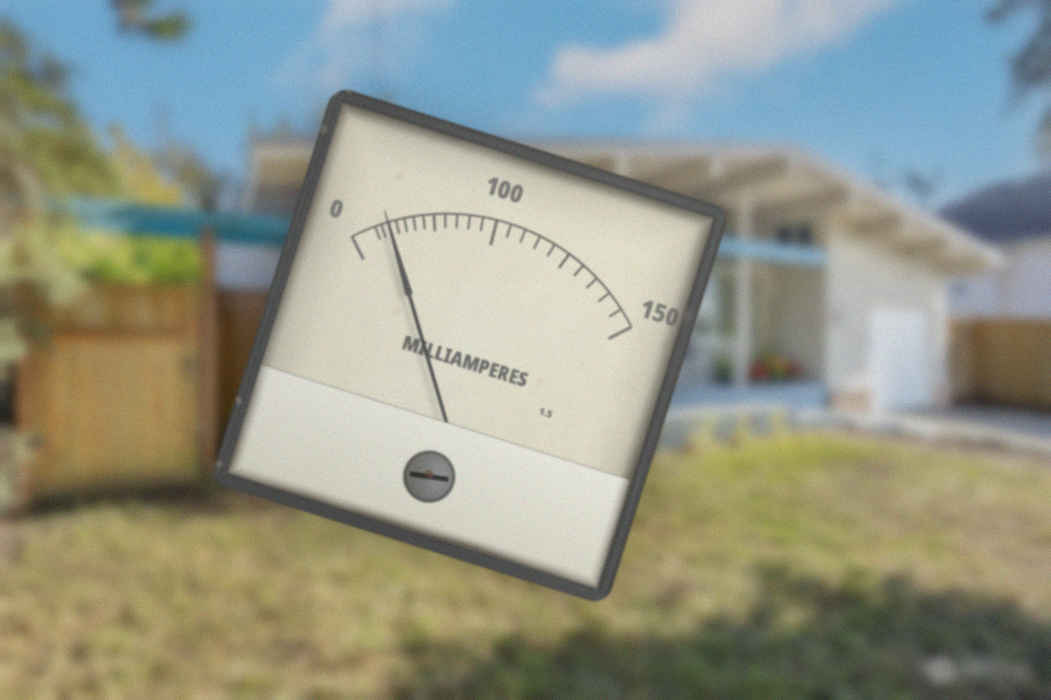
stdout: 50 mA
